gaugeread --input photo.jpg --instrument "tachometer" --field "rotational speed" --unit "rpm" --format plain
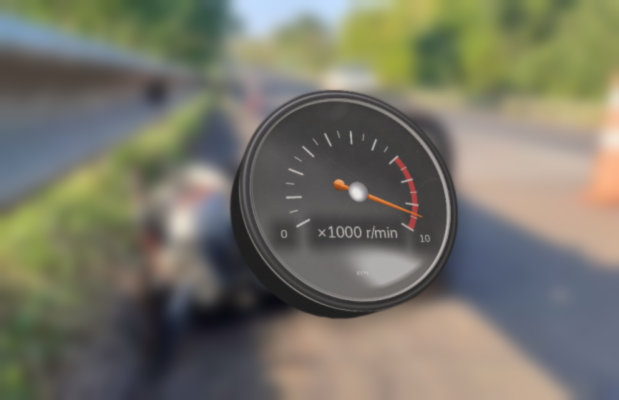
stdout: 9500 rpm
